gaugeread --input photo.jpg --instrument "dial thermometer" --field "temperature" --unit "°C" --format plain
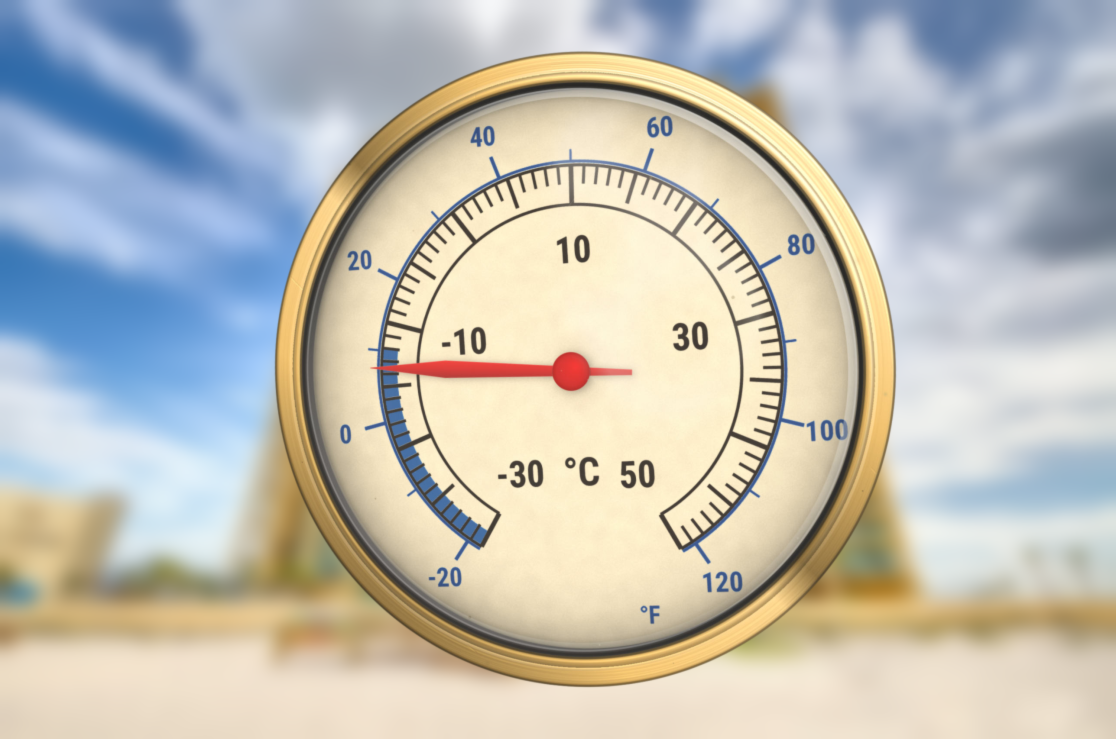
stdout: -13.5 °C
